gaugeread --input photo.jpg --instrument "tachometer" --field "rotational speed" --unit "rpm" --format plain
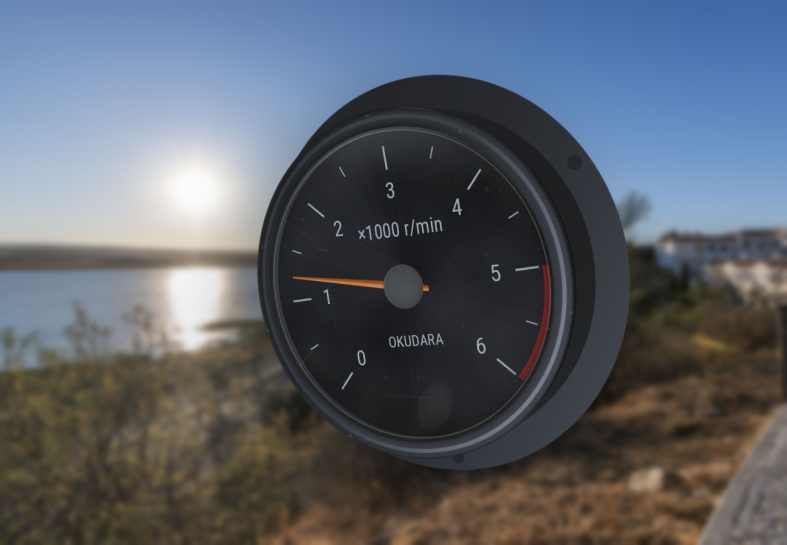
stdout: 1250 rpm
